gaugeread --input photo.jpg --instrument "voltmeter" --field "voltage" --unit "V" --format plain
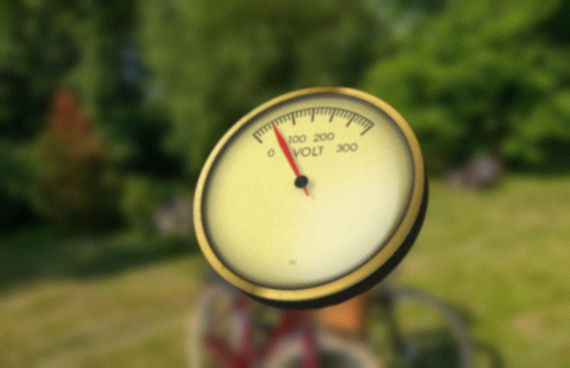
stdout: 50 V
